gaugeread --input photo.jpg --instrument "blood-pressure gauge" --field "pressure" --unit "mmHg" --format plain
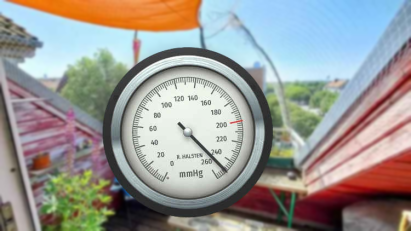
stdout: 250 mmHg
